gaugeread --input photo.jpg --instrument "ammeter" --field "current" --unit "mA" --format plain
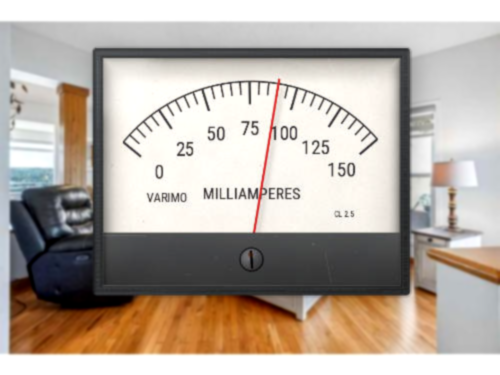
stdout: 90 mA
